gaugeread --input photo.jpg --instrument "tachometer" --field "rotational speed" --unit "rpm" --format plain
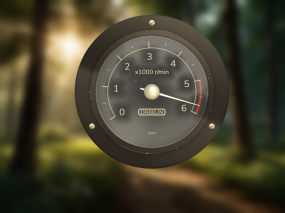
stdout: 5750 rpm
